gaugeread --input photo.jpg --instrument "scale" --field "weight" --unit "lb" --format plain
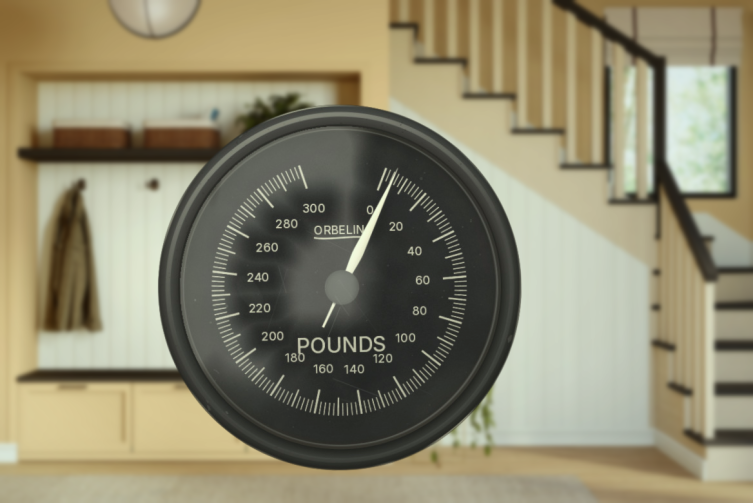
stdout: 4 lb
